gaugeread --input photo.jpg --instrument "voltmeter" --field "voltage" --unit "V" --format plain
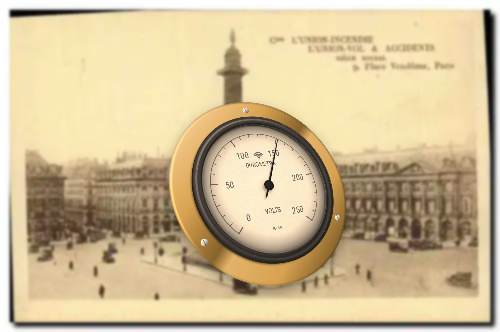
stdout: 150 V
